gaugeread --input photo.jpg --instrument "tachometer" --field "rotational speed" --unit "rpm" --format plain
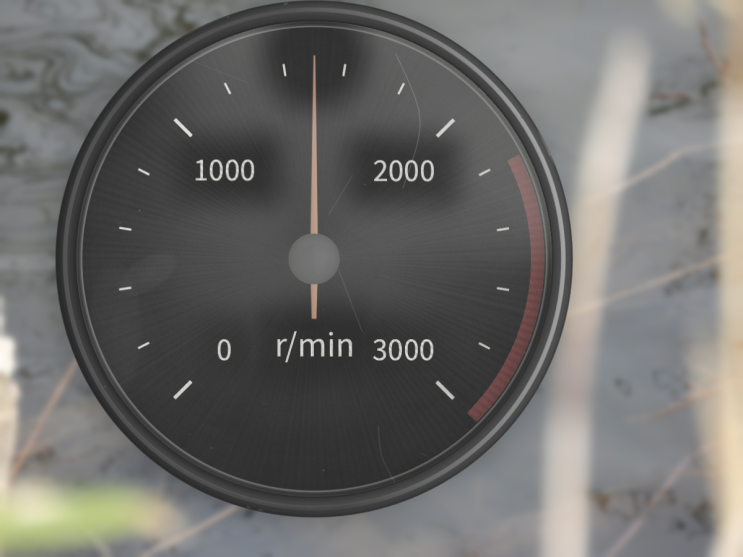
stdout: 1500 rpm
